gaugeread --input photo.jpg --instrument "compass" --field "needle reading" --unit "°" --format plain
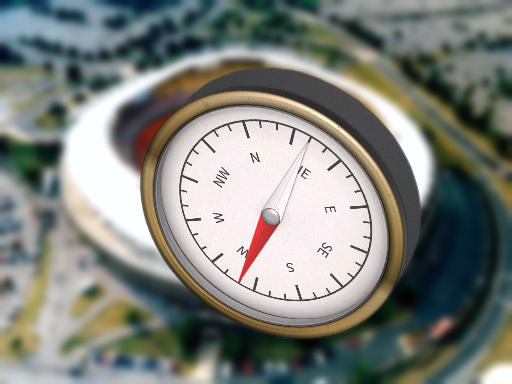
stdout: 220 °
